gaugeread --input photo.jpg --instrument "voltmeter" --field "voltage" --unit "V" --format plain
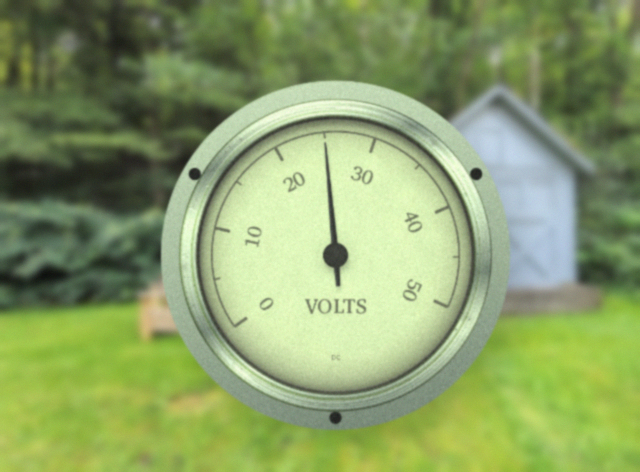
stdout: 25 V
